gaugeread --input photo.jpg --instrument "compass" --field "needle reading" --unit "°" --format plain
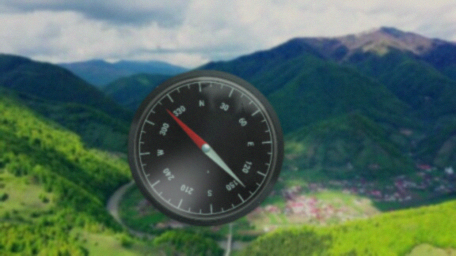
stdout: 320 °
